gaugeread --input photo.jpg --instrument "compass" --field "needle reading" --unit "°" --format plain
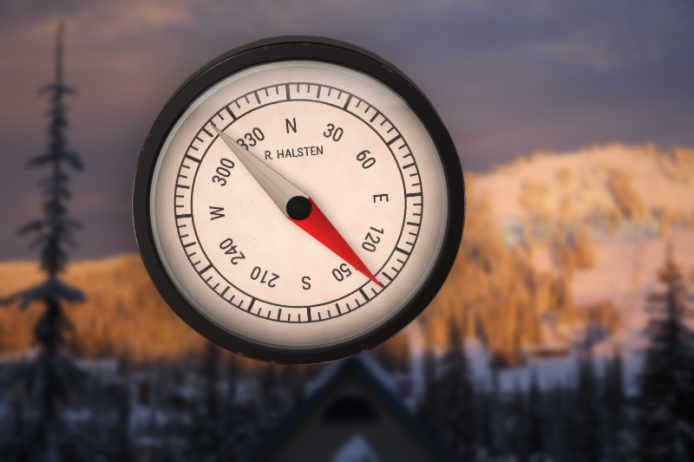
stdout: 140 °
